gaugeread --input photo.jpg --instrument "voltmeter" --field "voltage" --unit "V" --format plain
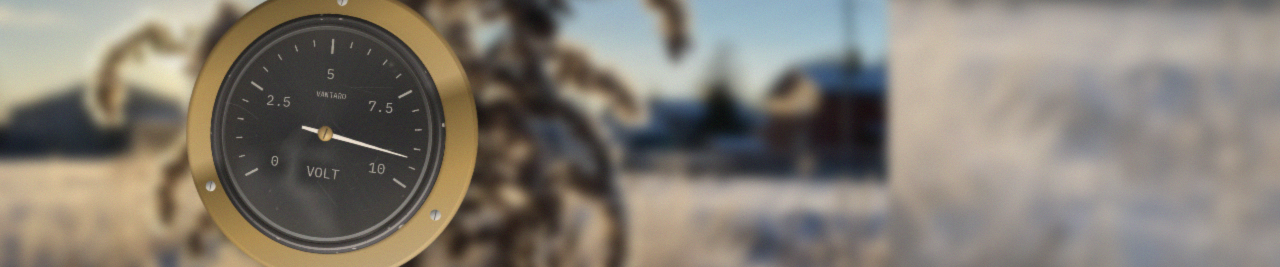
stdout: 9.25 V
